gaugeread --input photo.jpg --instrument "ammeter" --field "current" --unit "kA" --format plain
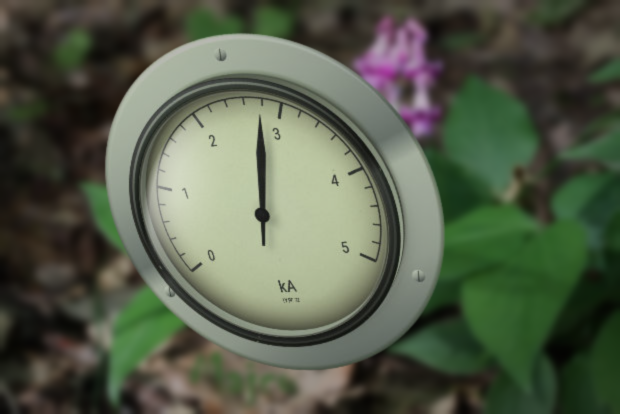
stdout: 2.8 kA
